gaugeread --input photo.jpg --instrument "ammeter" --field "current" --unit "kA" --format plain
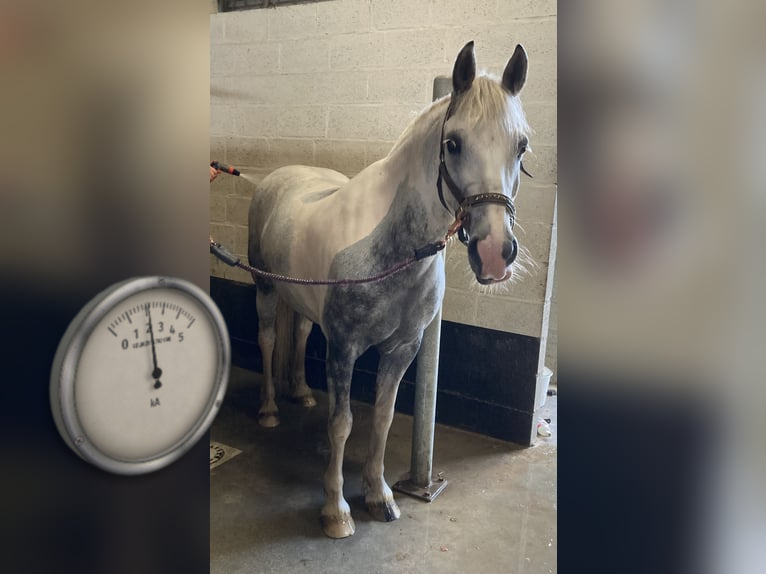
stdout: 2 kA
